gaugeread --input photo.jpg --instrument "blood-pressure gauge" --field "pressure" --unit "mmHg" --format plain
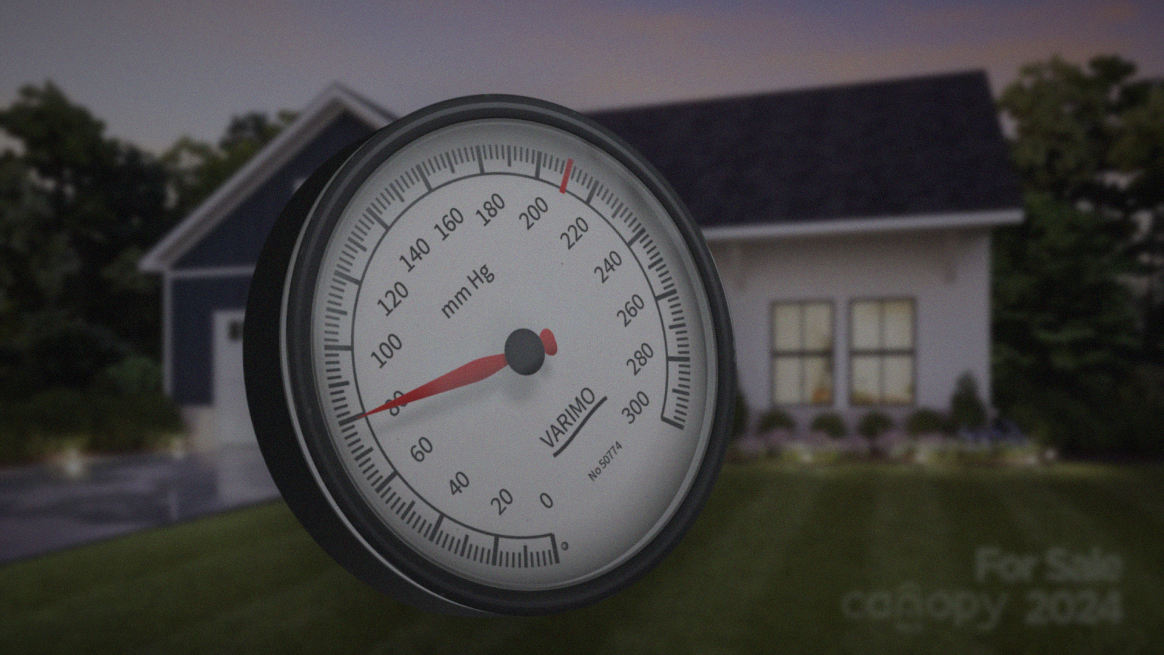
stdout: 80 mmHg
